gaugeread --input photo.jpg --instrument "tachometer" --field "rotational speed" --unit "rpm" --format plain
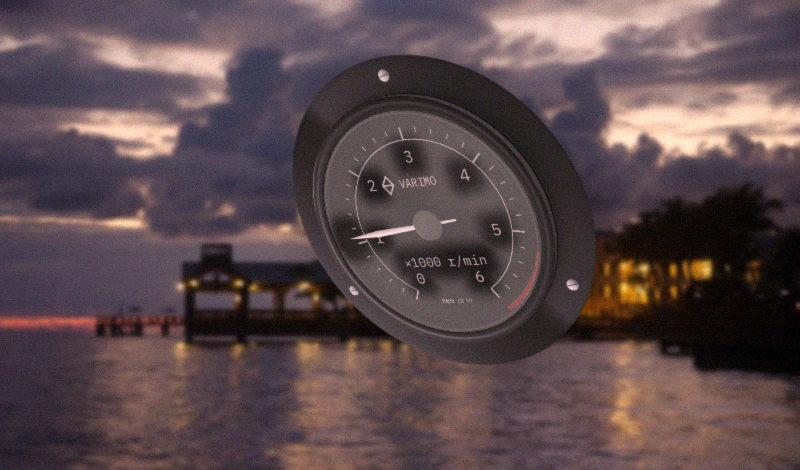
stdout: 1100 rpm
